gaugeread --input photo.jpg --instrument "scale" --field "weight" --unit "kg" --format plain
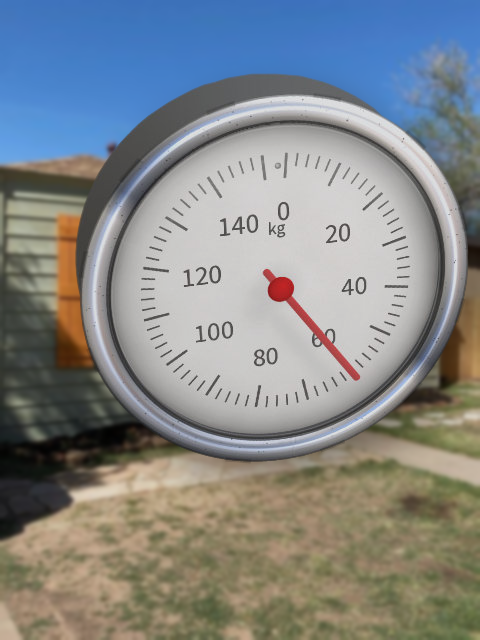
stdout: 60 kg
